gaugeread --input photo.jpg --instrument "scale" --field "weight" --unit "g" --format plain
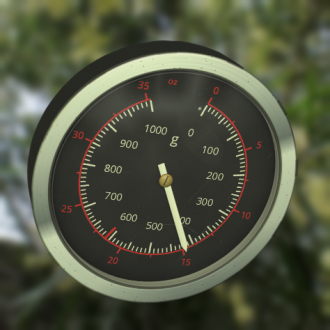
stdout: 420 g
